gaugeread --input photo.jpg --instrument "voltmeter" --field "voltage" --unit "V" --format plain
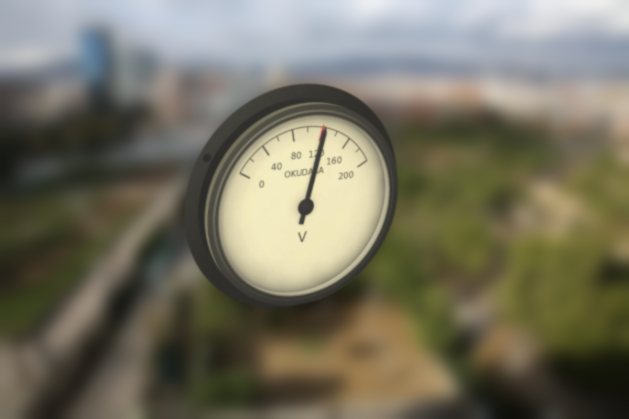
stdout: 120 V
